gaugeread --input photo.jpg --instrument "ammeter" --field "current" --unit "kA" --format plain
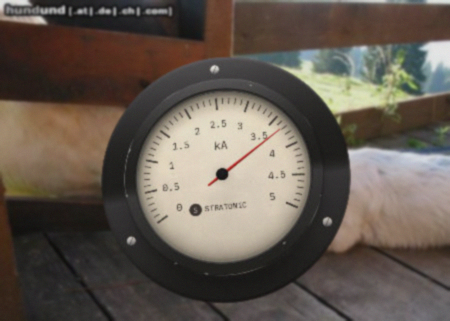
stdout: 3.7 kA
